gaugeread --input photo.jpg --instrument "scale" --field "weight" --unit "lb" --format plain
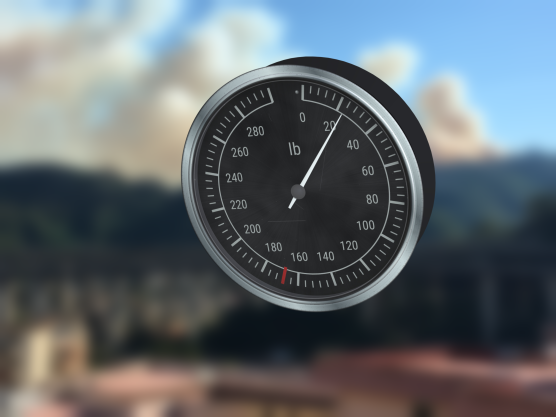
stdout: 24 lb
